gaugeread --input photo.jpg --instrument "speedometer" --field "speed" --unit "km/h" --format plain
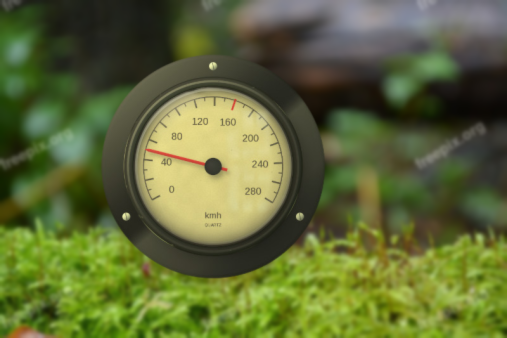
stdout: 50 km/h
